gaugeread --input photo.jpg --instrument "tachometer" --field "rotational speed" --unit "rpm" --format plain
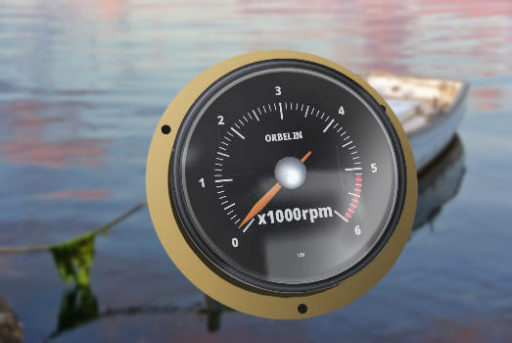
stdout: 100 rpm
